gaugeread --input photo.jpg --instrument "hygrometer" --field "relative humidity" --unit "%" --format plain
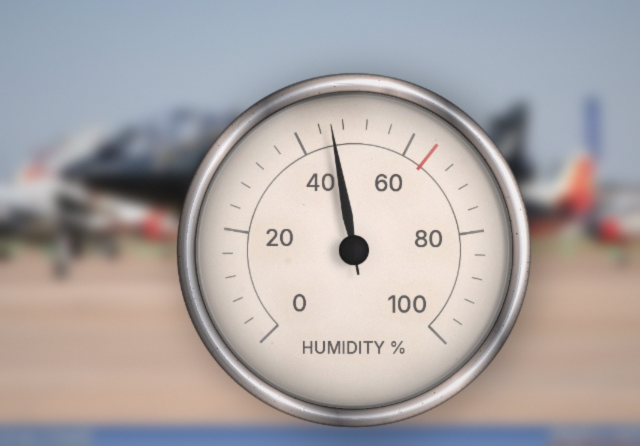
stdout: 46 %
